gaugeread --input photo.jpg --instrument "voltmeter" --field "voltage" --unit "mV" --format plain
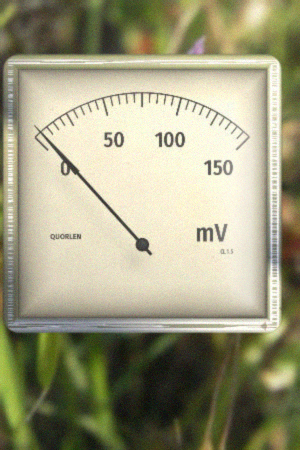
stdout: 5 mV
